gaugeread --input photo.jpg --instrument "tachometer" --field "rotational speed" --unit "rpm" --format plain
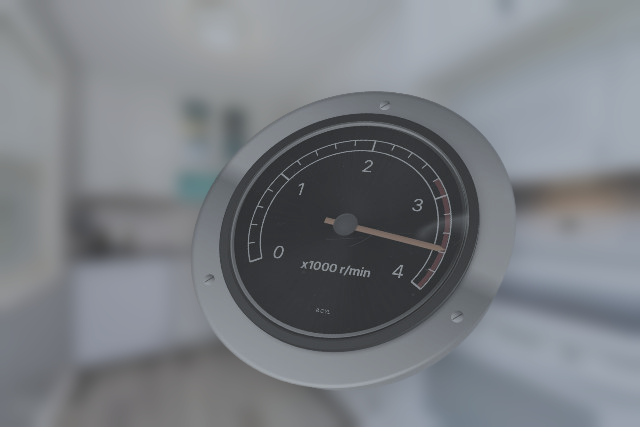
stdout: 3600 rpm
